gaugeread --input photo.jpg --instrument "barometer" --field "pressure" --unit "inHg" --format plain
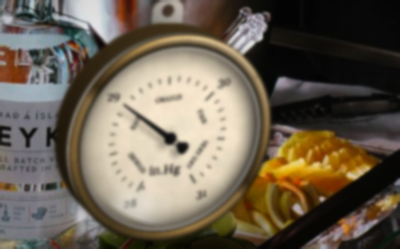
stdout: 29 inHg
